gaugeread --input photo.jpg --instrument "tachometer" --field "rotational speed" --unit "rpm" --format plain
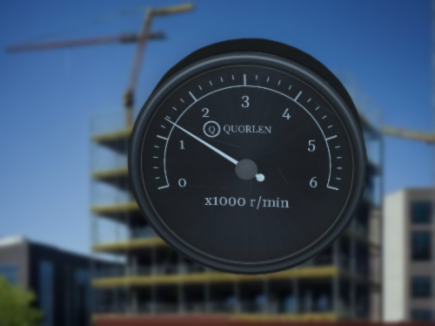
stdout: 1400 rpm
